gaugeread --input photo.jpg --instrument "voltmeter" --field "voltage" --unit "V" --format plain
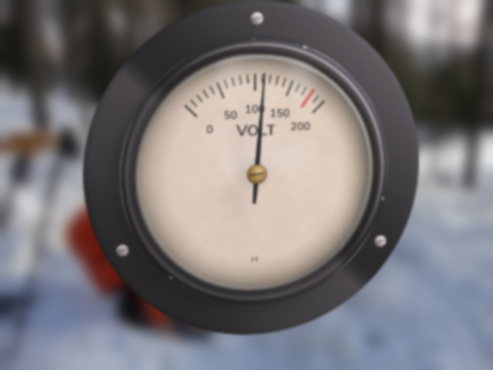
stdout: 110 V
